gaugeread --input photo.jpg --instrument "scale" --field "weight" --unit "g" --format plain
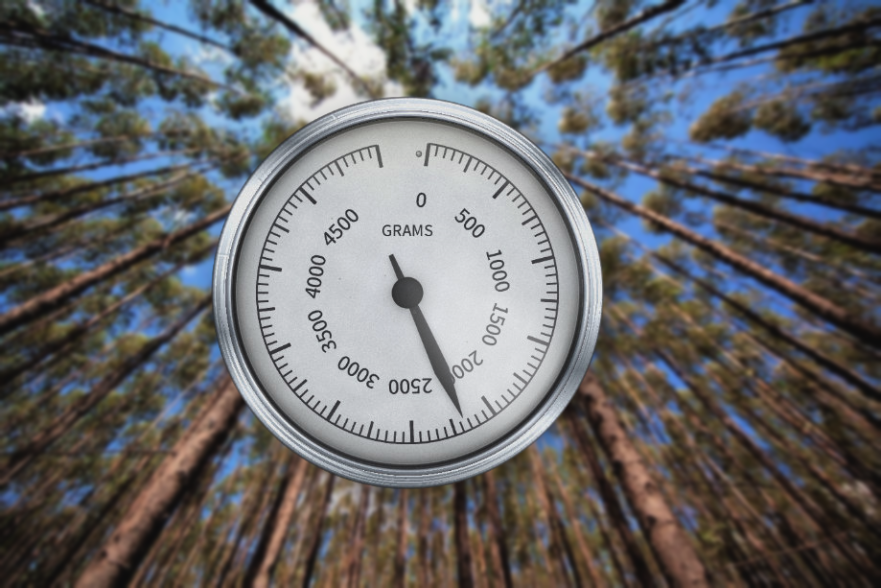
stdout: 2175 g
